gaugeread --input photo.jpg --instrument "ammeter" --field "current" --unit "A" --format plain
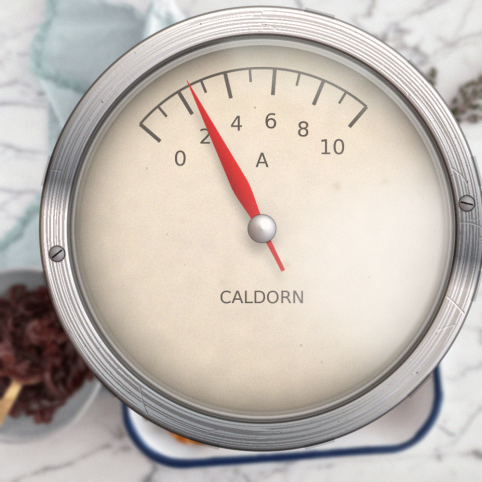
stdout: 2.5 A
